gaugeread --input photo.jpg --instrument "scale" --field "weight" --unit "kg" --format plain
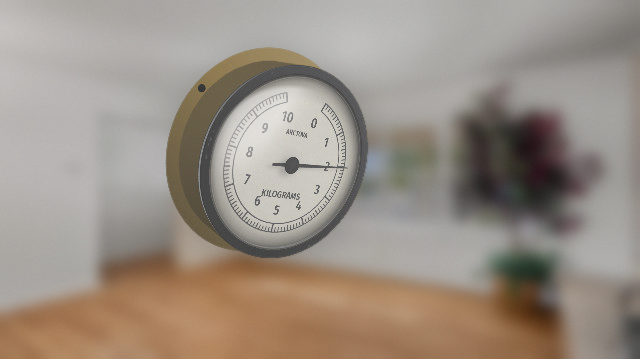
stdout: 2 kg
